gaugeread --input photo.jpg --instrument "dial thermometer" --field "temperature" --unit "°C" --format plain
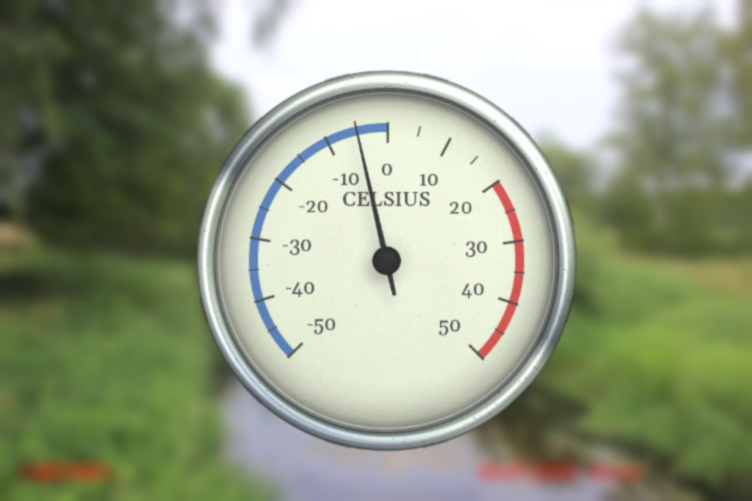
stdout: -5 °C
